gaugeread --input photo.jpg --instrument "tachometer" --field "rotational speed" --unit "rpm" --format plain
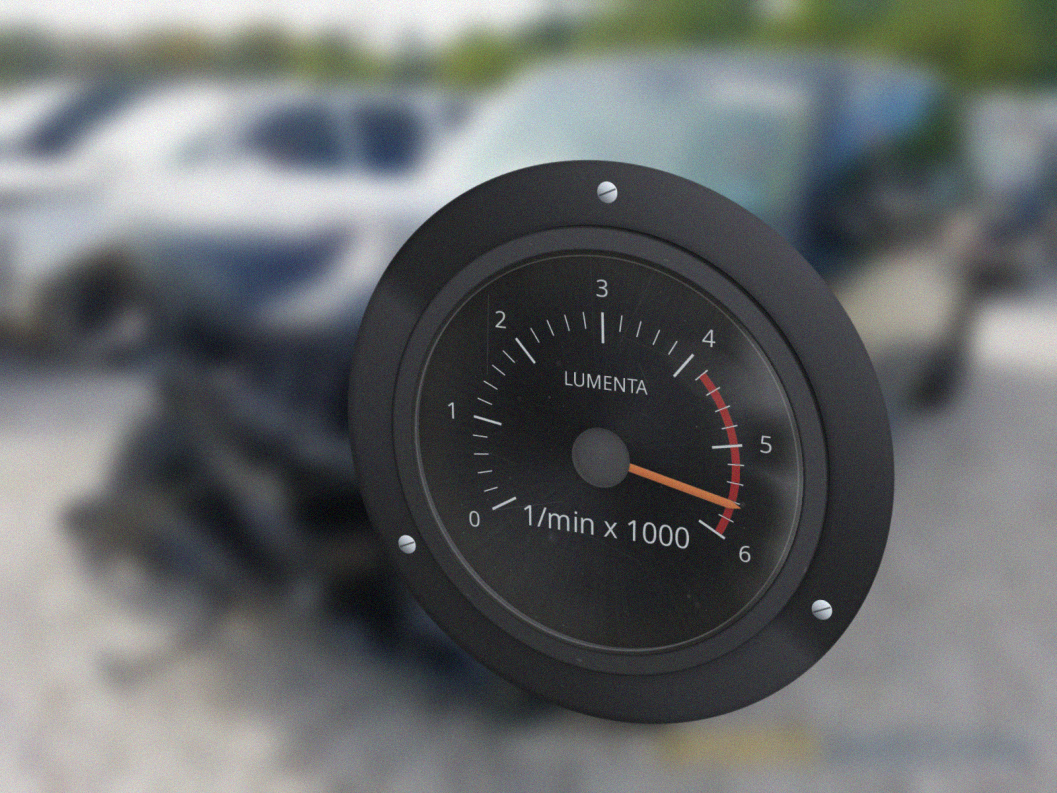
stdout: 5600 rpm
